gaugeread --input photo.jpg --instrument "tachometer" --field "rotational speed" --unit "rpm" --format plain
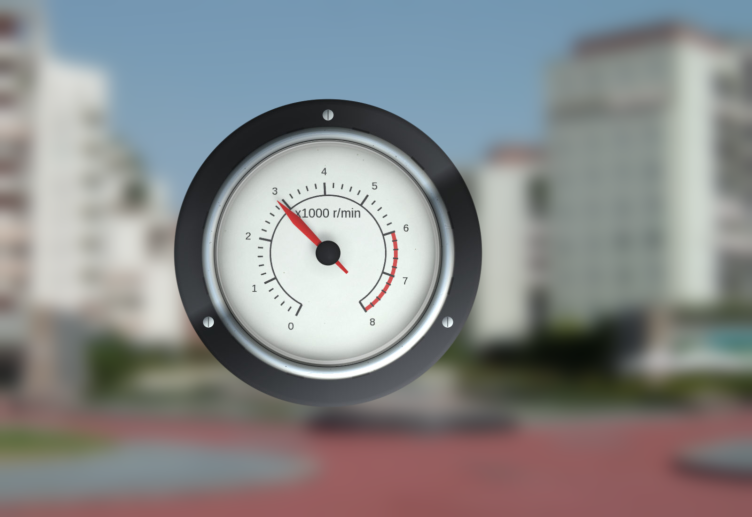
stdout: 2900 rpm
